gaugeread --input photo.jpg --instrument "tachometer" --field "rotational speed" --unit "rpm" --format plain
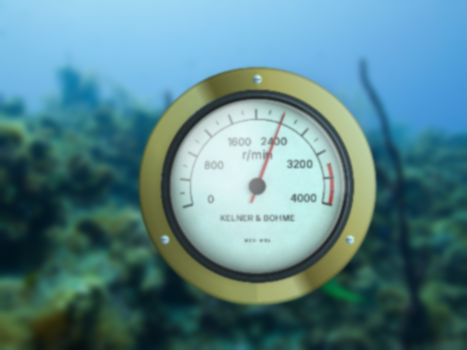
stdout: 2400 rpm
